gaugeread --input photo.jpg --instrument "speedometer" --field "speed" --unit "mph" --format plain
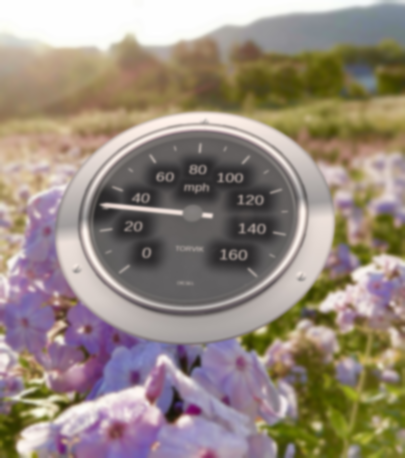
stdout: 30 mph
